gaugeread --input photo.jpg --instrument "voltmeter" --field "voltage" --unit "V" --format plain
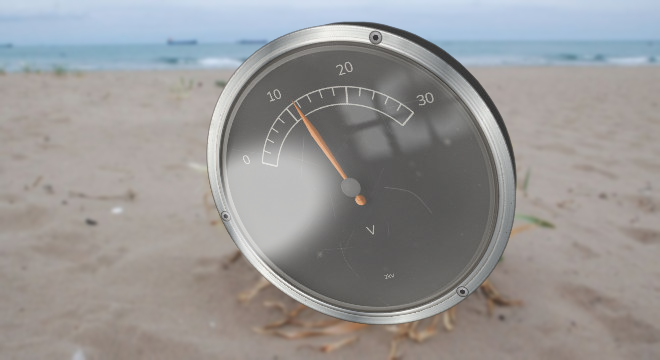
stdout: 12 V
